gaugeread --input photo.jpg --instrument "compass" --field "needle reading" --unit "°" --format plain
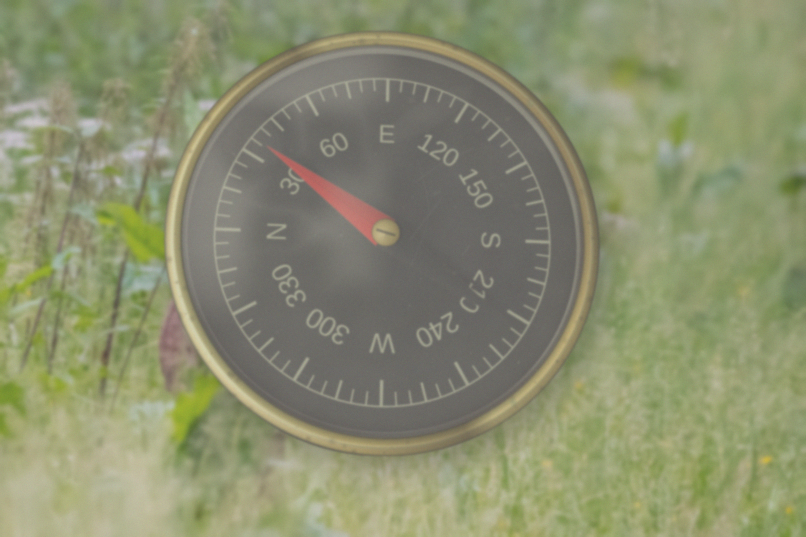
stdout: 35 °
